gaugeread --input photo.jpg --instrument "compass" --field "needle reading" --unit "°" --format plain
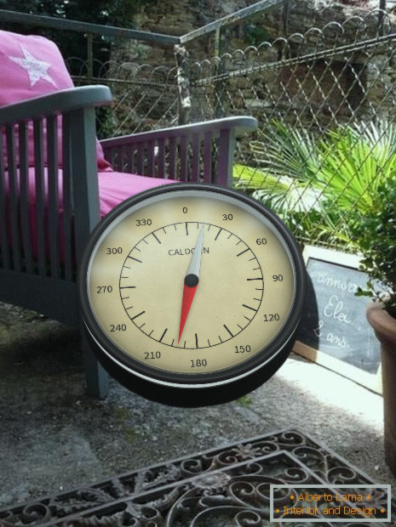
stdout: 195 °
